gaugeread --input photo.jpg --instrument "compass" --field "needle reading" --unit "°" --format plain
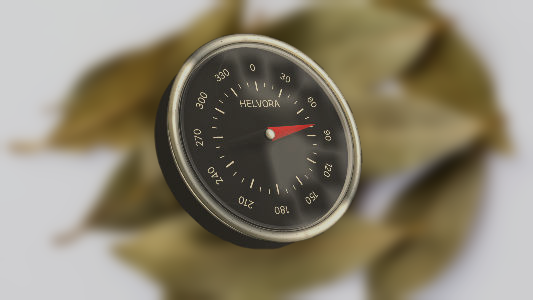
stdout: 80 °
